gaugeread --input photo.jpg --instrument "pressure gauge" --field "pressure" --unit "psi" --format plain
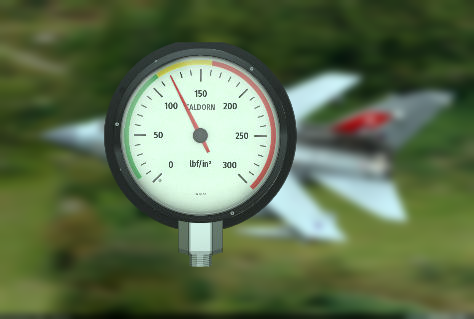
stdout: 120 psi
